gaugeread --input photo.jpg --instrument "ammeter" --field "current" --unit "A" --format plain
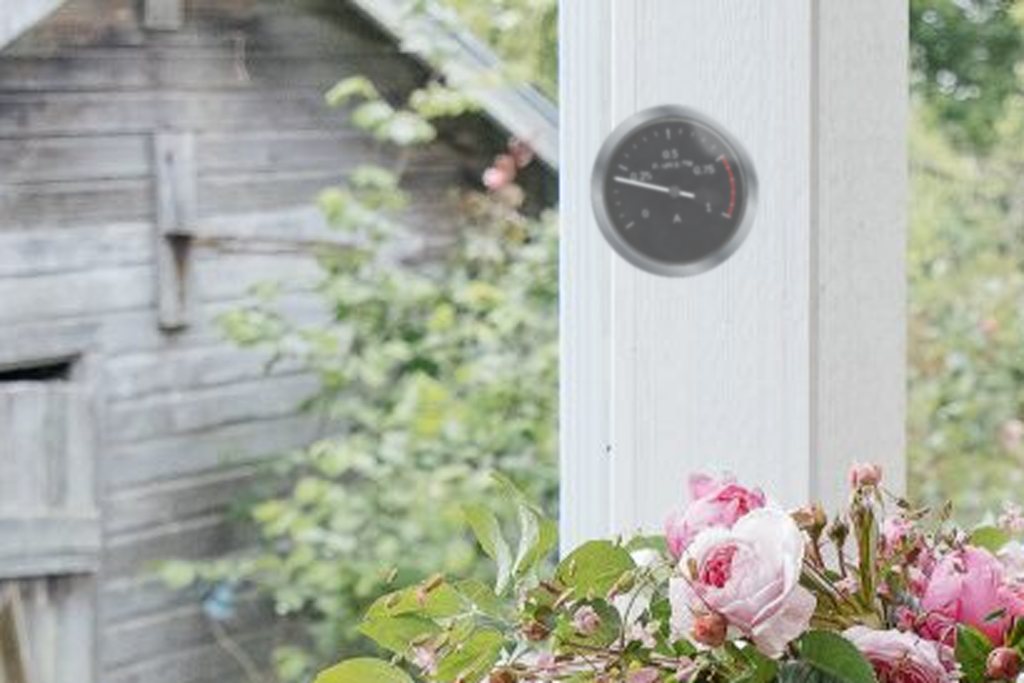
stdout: 0.2 A
